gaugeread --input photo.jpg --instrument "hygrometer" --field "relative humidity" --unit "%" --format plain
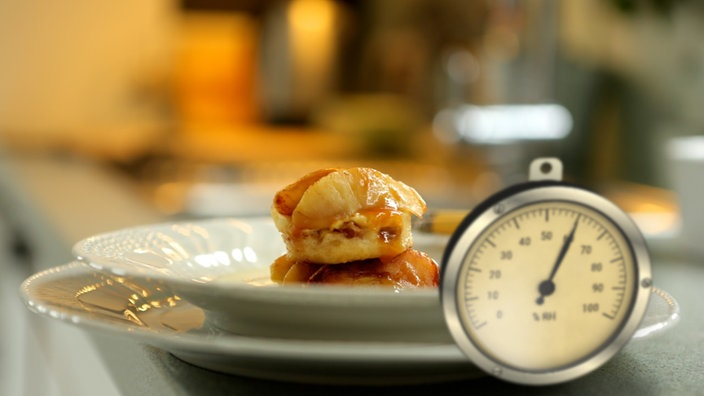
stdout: 60 %
